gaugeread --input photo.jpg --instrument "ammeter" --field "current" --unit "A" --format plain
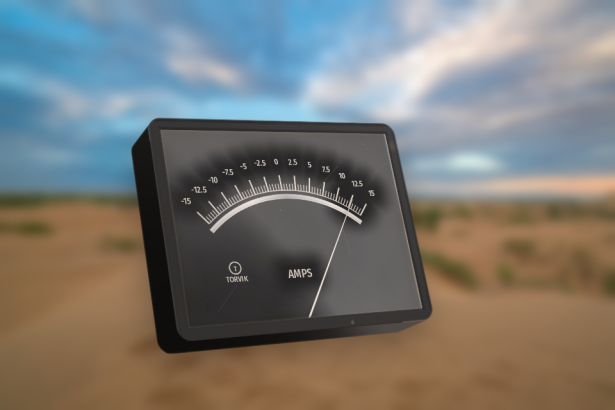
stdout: 12.5 A
